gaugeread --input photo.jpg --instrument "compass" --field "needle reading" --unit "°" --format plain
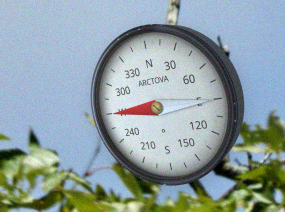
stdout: 270 °
